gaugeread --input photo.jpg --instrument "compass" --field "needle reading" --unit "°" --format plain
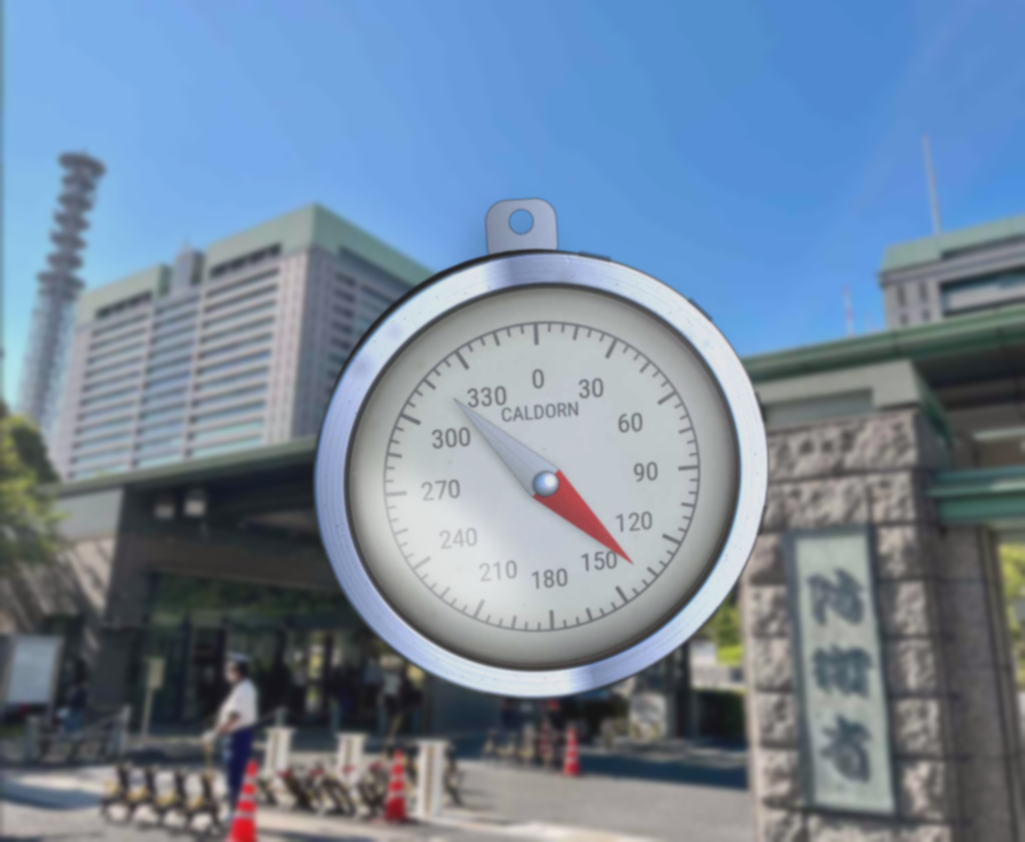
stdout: 137.5 °
